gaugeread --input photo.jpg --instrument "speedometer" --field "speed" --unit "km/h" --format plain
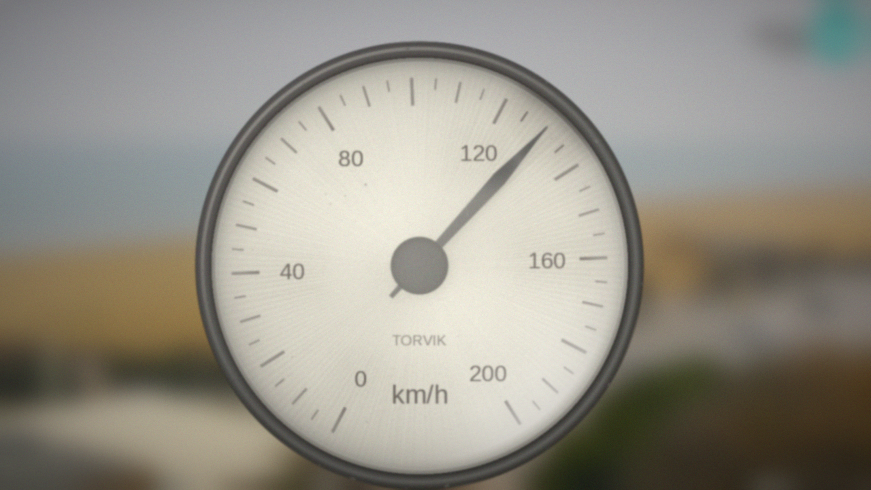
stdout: 130 km/h
